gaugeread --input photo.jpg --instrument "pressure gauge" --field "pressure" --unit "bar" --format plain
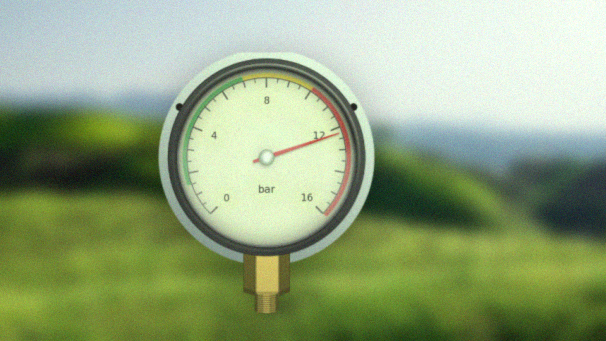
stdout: 12.25 bar
